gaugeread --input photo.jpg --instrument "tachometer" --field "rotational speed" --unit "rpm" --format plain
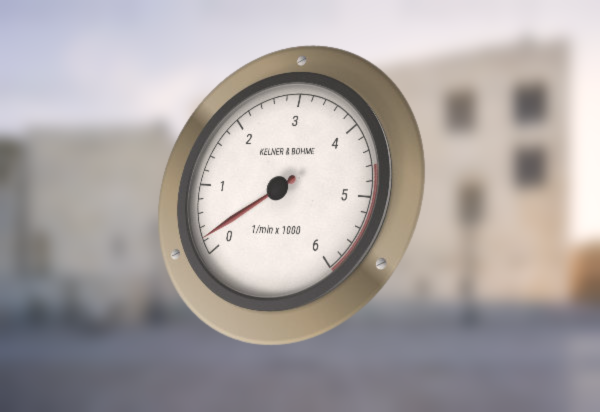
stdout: 200 rpm
